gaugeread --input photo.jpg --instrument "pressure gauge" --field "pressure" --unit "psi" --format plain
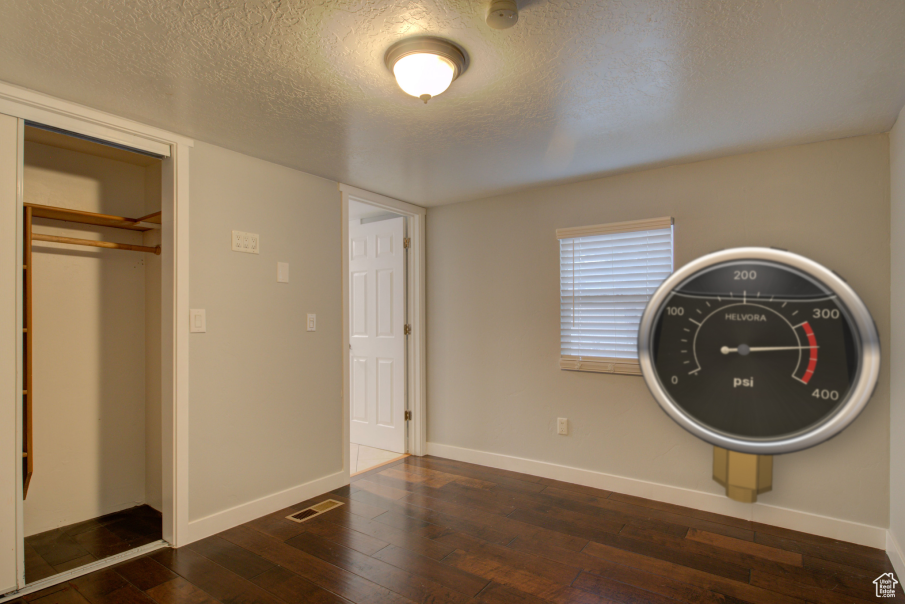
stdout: 340 psi
